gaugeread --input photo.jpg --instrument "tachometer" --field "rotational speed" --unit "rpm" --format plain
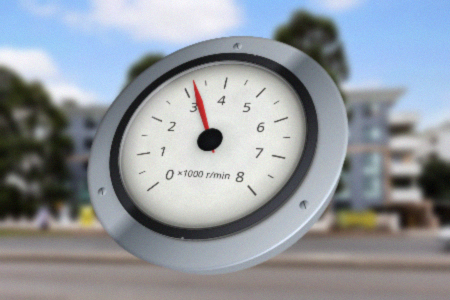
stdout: 3250 rpm
